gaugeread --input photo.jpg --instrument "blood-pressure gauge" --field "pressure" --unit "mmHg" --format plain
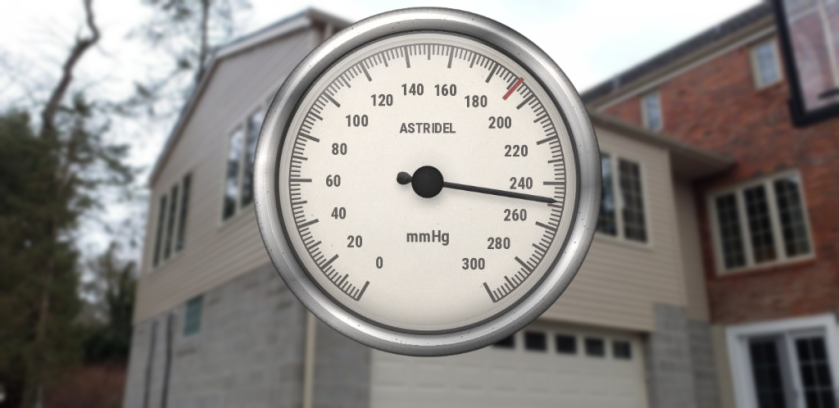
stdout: 248 mmHg
